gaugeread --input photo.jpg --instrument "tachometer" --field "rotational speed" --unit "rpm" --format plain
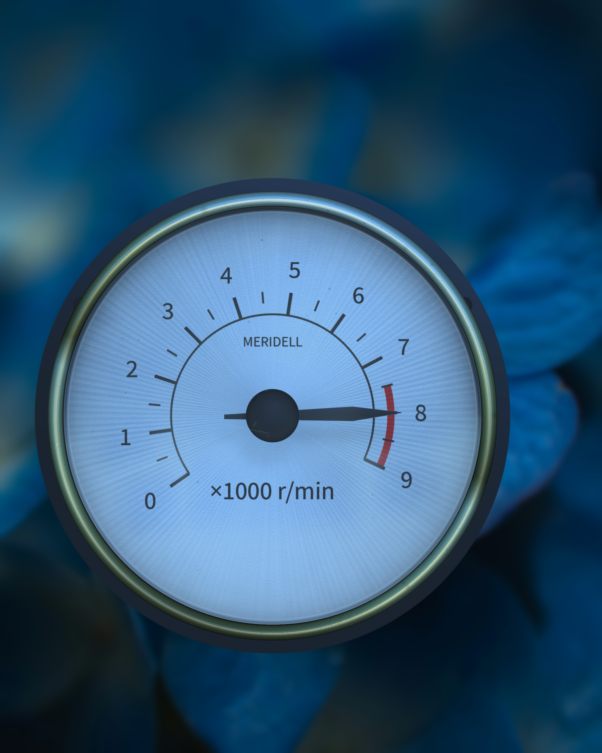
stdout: 8000 rpm
